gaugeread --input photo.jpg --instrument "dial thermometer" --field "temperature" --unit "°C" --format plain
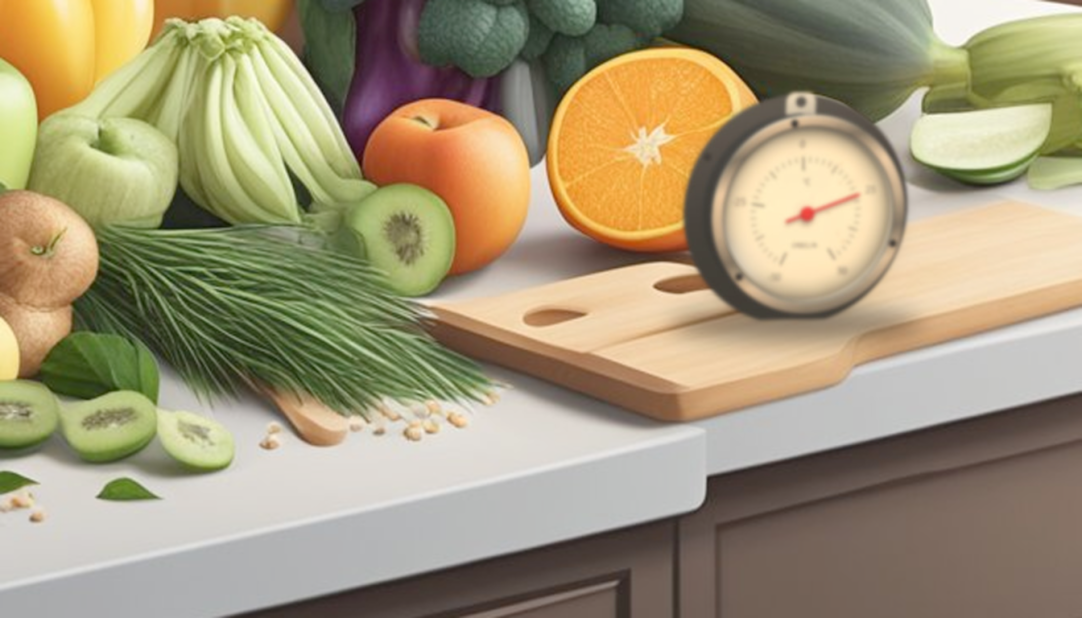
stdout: 25 °C
